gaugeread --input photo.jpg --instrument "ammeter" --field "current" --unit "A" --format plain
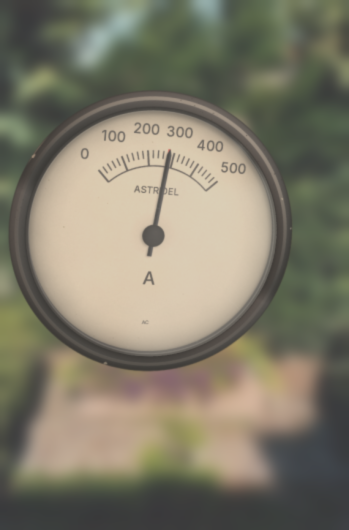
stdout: 280 A
